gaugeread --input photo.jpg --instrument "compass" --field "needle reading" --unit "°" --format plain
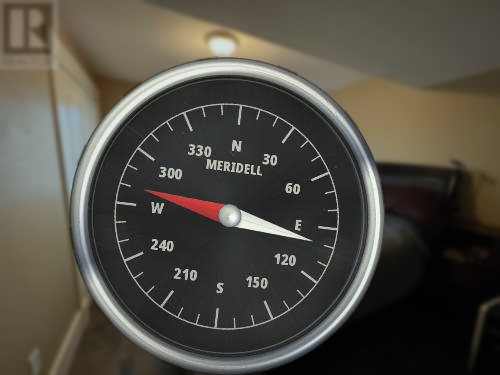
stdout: 280 °
